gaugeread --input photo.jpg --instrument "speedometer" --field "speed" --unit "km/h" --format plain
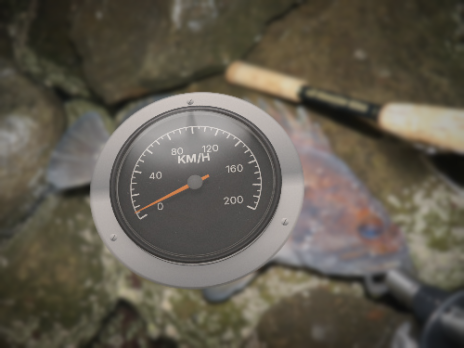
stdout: 5 km/h
